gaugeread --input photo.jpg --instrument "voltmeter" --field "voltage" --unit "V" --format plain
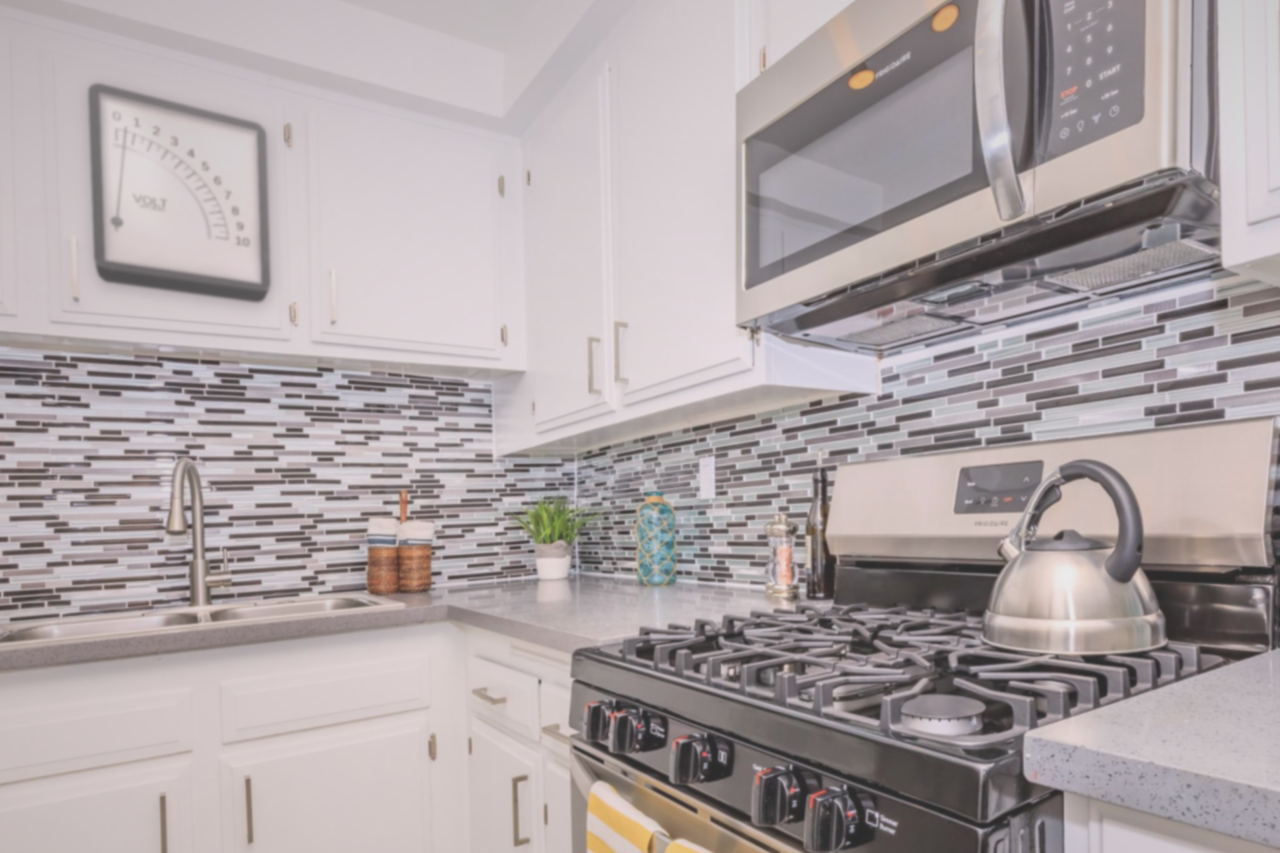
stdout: 0.5 V
